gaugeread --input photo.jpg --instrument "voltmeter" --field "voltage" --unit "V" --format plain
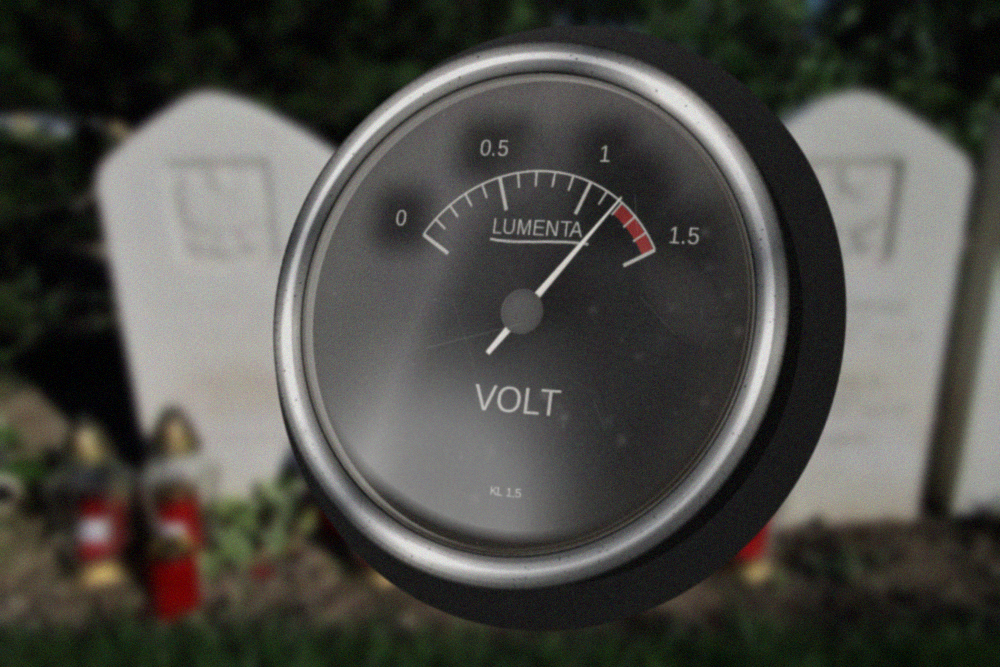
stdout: 1.2 V
